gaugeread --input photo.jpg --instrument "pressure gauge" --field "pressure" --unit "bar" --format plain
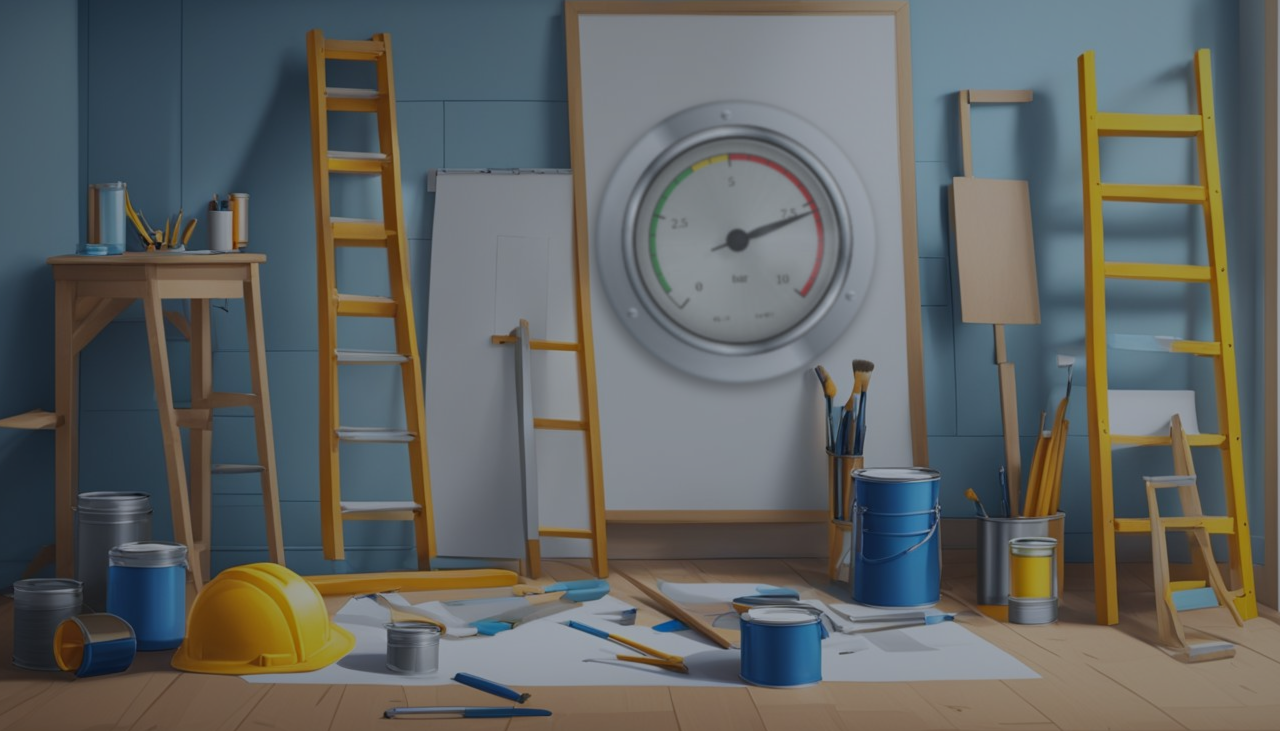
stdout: 7.75 bar
